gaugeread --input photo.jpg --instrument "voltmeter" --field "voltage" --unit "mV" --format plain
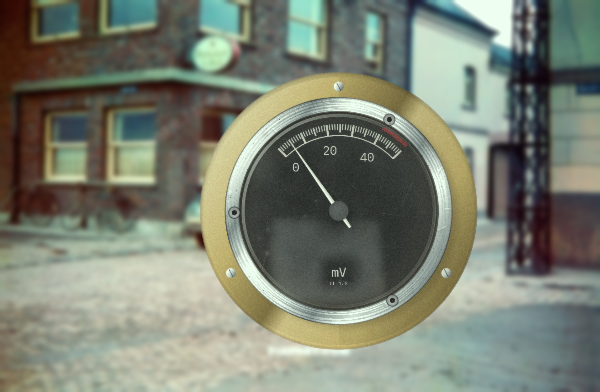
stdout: 5 mV
